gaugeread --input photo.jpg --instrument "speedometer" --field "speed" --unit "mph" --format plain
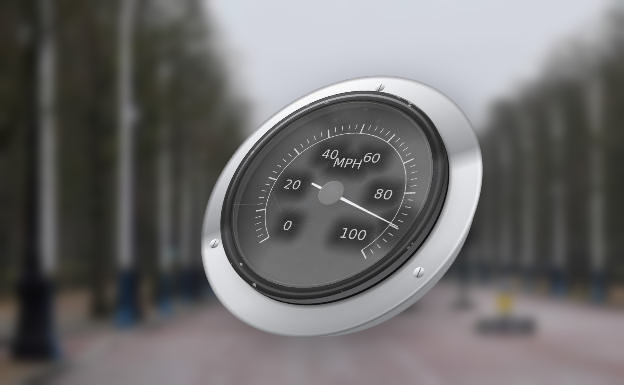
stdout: 90 mph
